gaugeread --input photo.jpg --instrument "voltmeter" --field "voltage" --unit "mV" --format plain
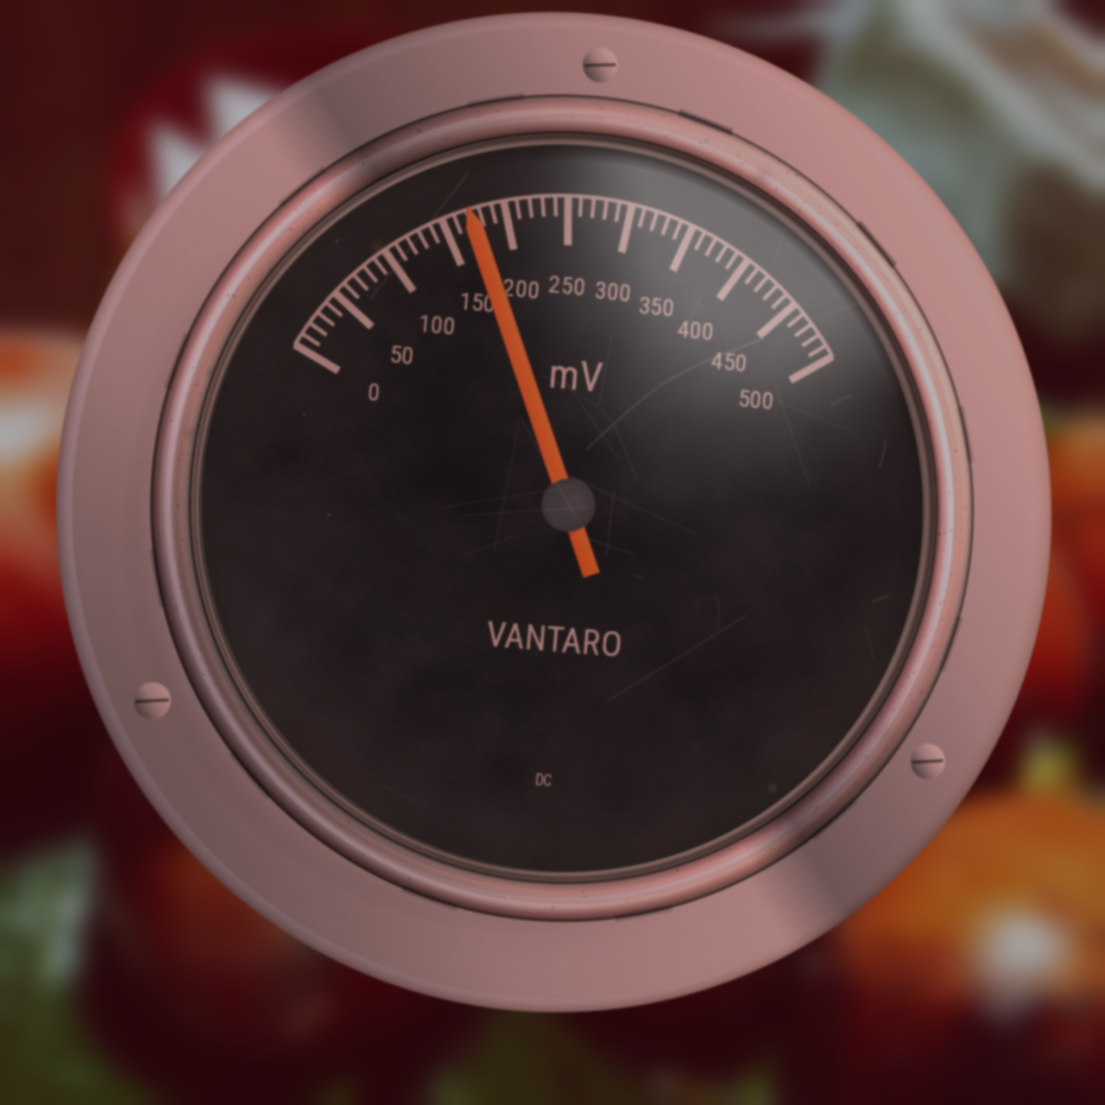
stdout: 170 mV
